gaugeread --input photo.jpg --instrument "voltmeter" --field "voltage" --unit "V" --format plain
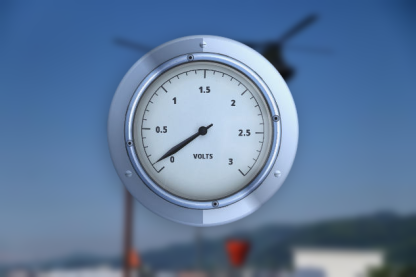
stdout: 0.1 V
